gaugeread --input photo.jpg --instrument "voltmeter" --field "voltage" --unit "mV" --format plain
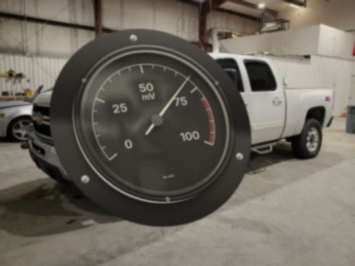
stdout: 70 mV
